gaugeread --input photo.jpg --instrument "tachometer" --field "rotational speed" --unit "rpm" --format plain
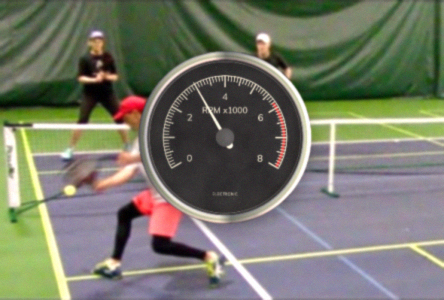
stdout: 3000 rpm
